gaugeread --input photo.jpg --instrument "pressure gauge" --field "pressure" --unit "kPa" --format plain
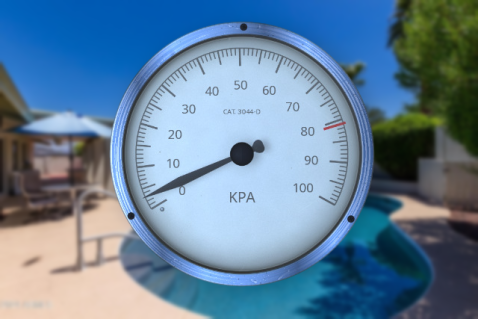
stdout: 3 kPa
